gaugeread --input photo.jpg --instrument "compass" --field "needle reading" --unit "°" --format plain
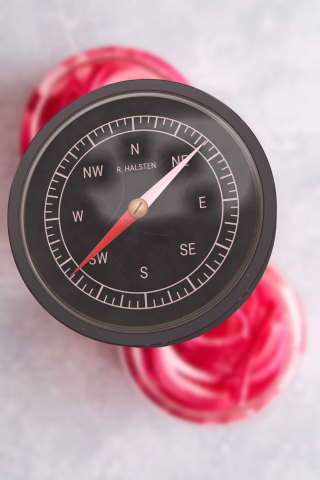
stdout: 230 °
